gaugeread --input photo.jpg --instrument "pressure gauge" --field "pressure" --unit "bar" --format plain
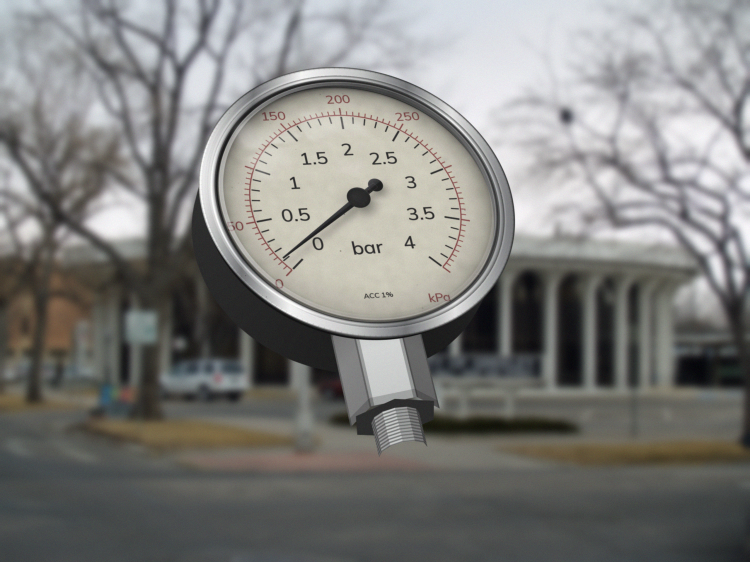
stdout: 0.1 bar
